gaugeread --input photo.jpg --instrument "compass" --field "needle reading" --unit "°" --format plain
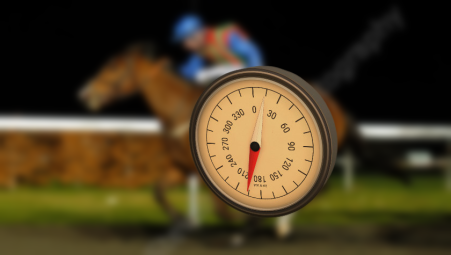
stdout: 195 °
